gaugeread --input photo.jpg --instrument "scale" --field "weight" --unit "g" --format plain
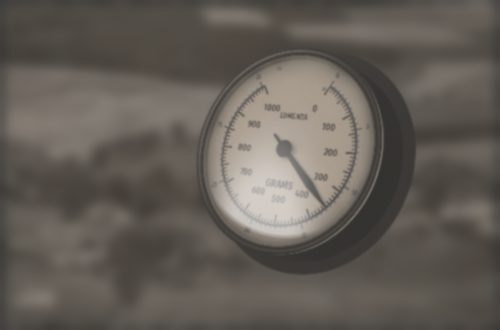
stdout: 350 g
